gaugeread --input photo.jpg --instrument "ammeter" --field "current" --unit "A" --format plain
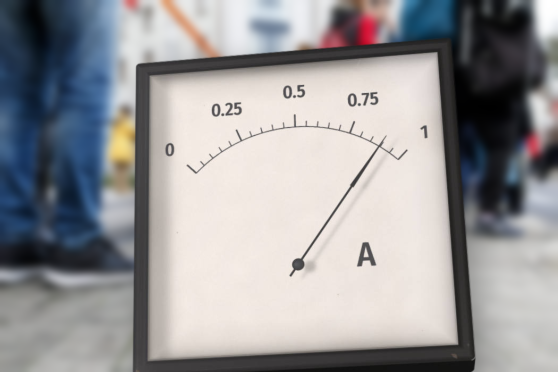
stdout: 0.9 A
